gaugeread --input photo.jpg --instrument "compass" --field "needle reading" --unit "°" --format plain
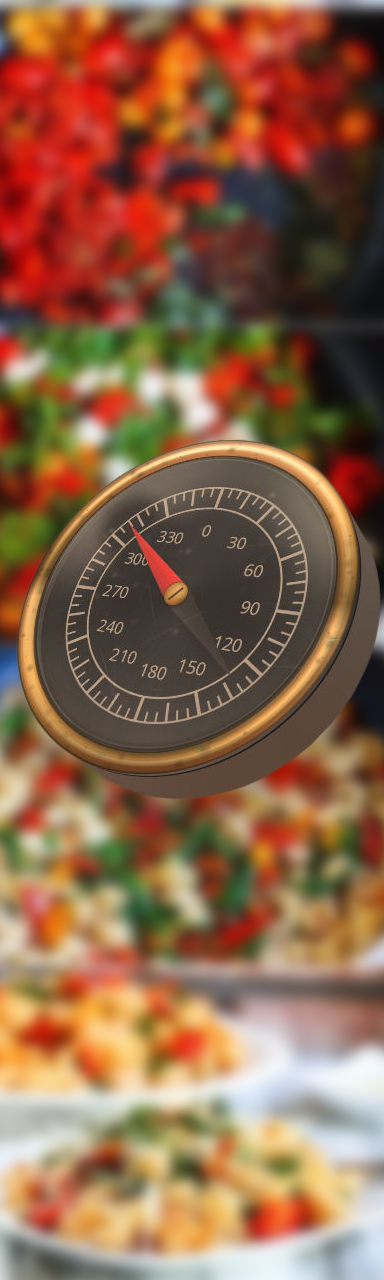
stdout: 310 °
